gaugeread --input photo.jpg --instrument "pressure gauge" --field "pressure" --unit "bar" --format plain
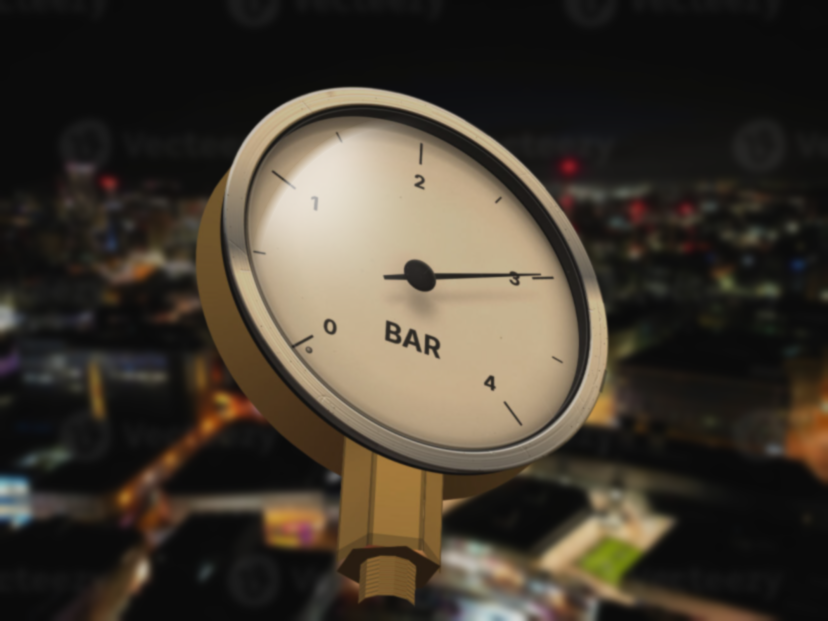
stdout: 3 bar
